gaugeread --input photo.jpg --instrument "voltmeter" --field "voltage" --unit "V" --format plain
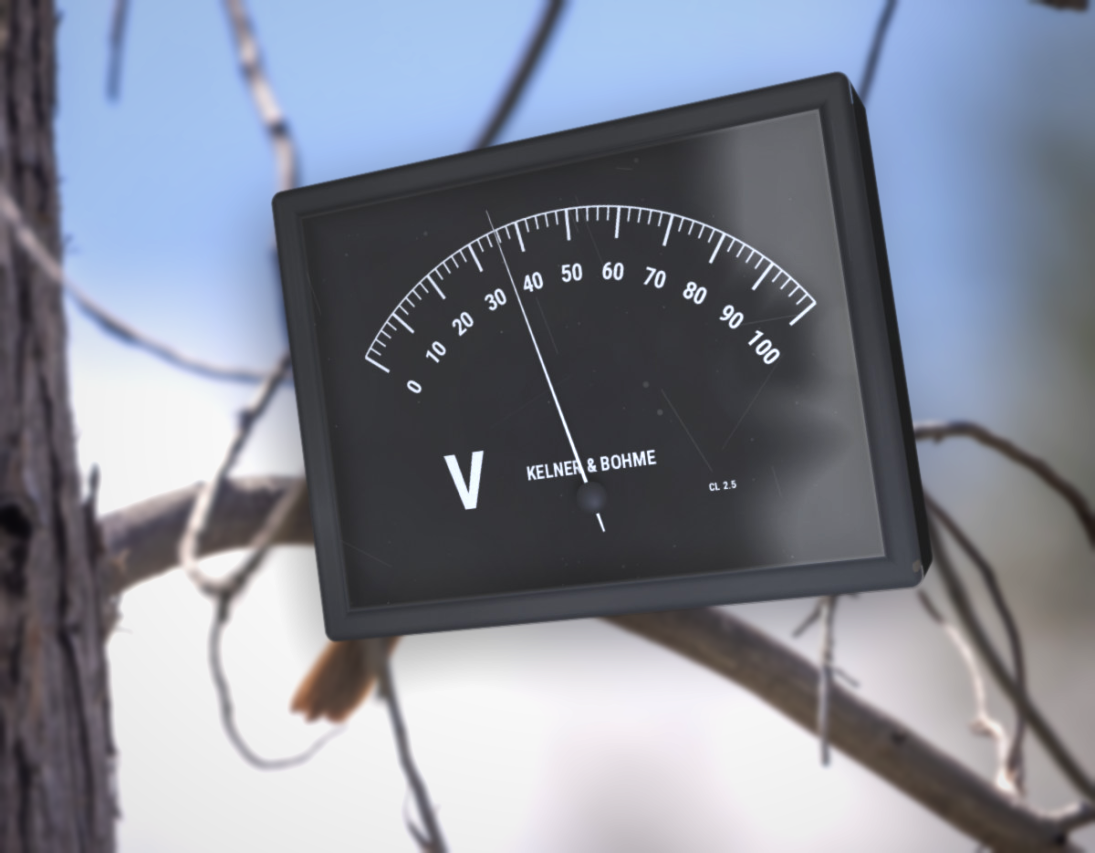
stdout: 36 V
